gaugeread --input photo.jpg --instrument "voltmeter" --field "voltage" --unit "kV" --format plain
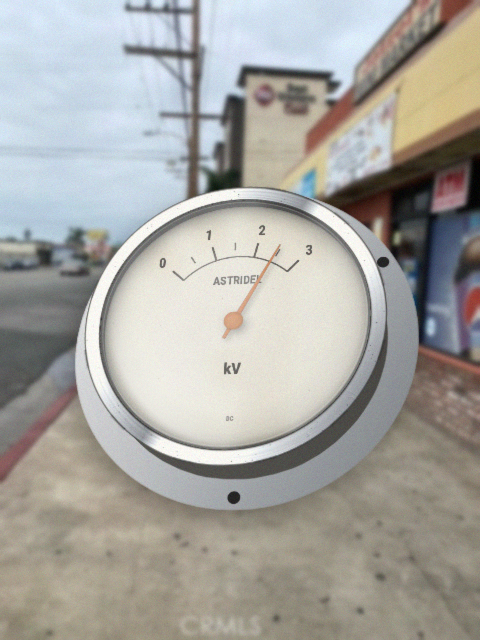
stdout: 2.5 kV
